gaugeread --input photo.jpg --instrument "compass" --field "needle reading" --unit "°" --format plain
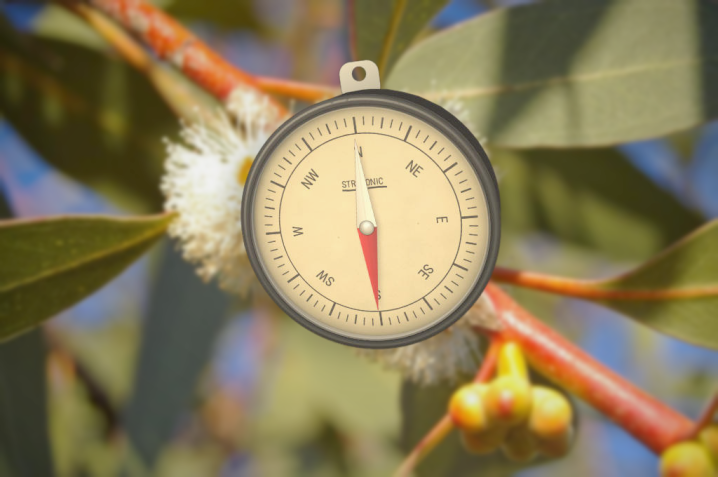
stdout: 180 °
